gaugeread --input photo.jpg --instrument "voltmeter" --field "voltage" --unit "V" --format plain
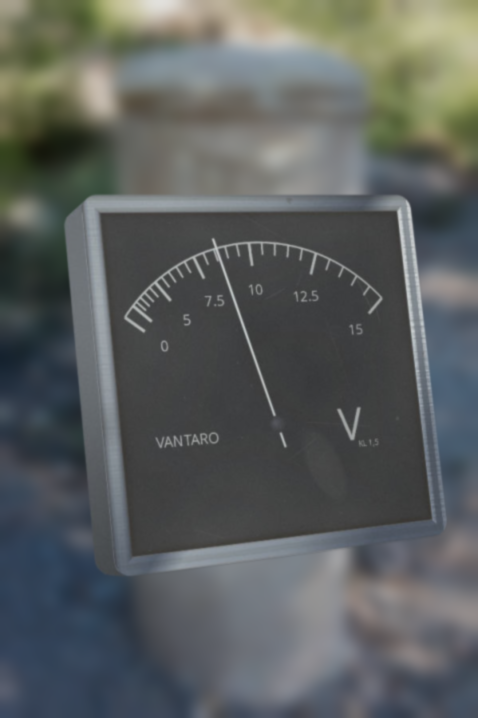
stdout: 8.5 V
